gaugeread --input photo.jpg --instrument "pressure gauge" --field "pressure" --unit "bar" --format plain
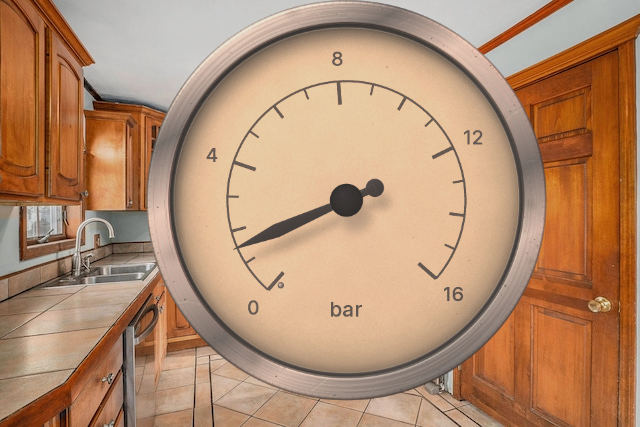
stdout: 1.5 bar
